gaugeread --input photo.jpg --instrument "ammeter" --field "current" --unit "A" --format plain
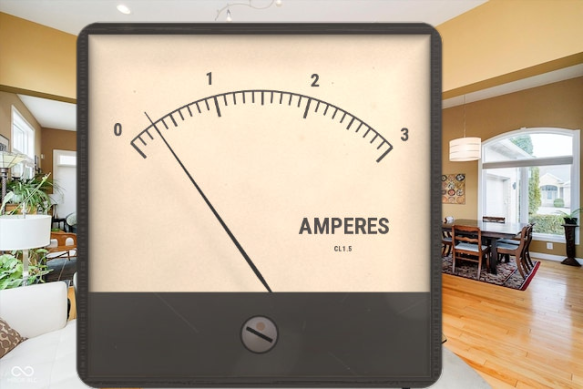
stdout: 0.3 A
